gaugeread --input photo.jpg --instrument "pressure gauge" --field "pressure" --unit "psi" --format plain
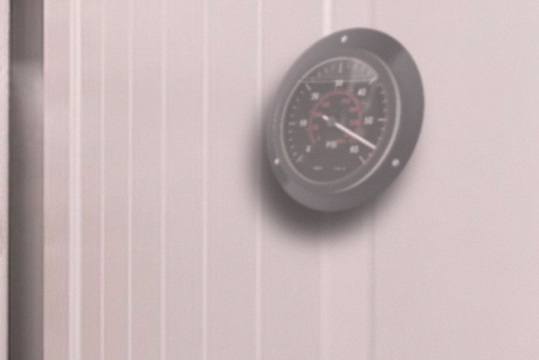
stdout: 56 psi
